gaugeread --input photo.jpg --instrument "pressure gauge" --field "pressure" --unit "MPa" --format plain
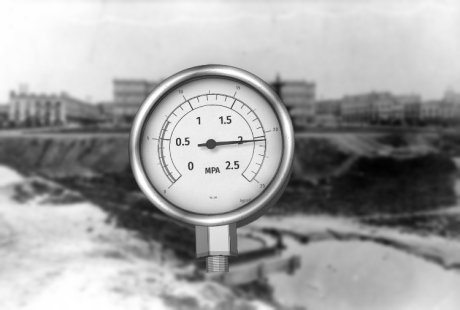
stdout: 2.05 MPa
